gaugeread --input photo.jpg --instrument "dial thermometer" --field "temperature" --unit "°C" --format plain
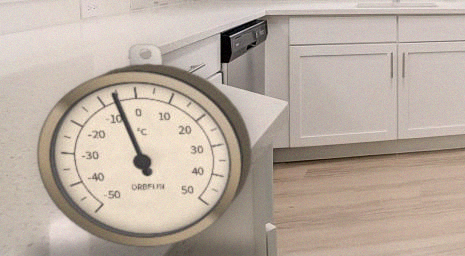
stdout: -5 °C
